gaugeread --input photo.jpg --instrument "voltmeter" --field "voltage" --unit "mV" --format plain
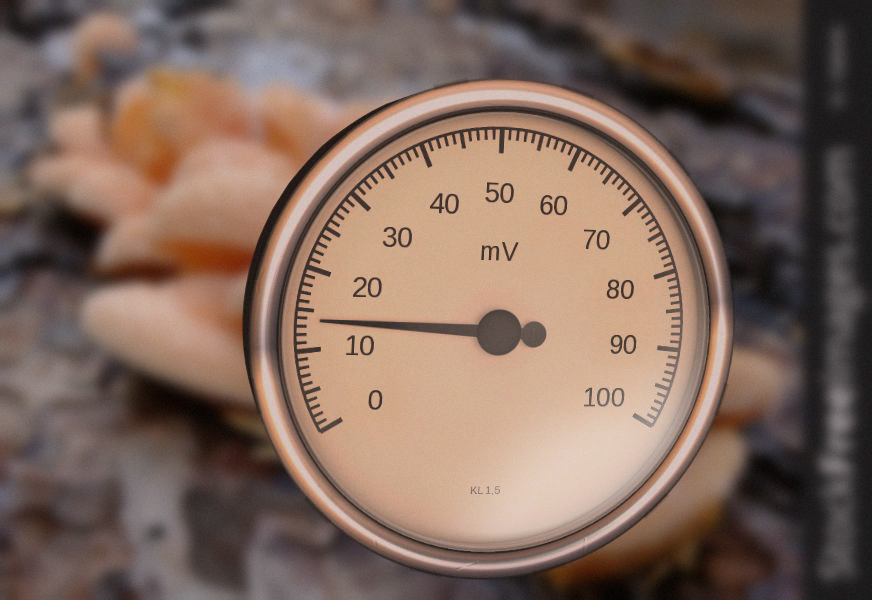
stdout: 14 mV
